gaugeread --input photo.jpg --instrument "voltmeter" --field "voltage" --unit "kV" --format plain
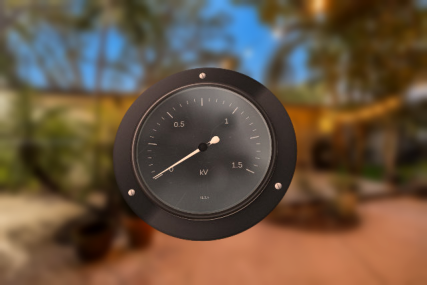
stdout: 0 kV
